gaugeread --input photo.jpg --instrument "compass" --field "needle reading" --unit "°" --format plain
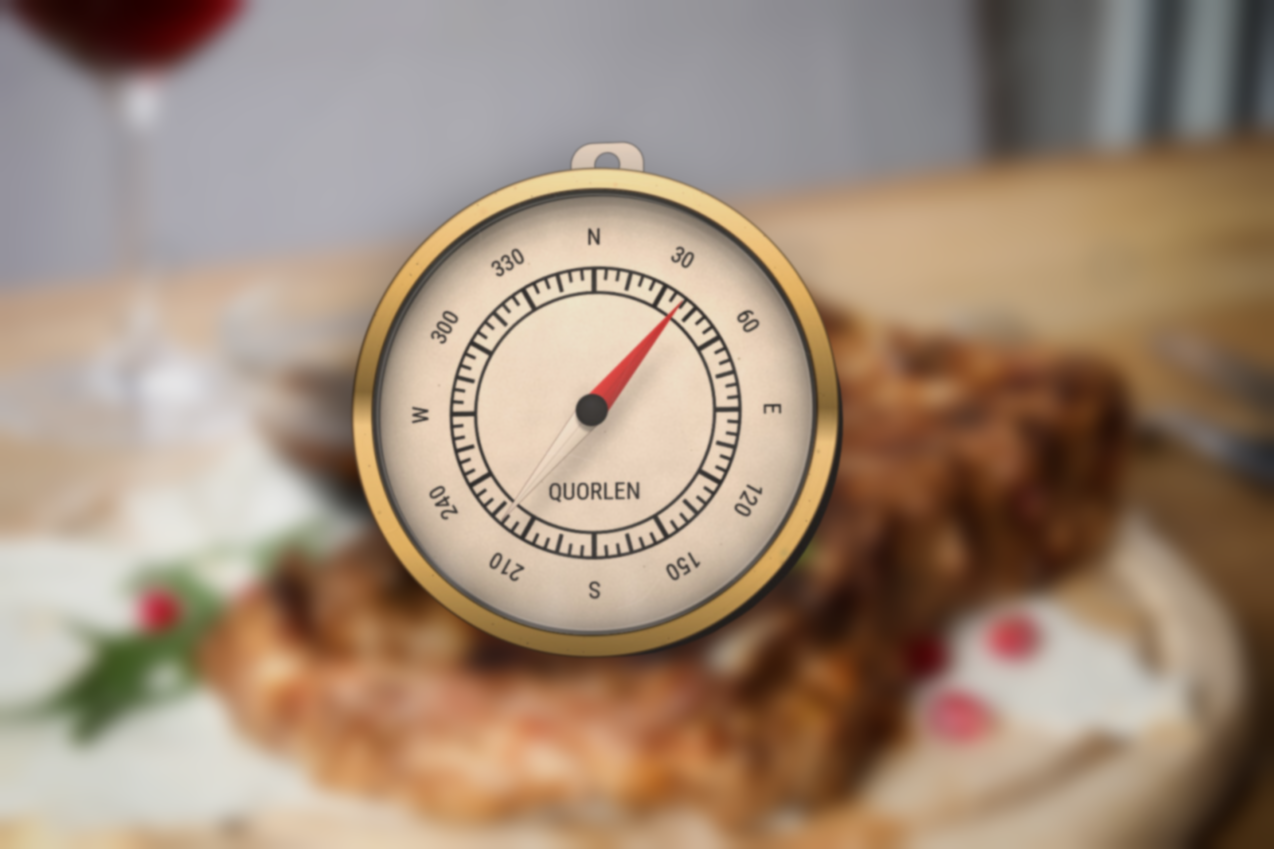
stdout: 40 °
